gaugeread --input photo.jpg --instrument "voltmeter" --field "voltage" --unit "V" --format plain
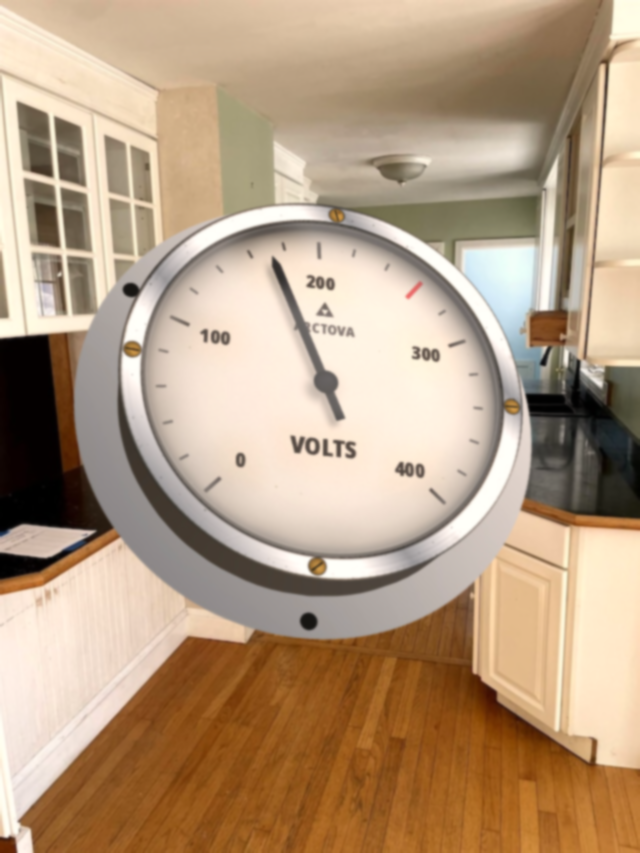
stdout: 170 V
